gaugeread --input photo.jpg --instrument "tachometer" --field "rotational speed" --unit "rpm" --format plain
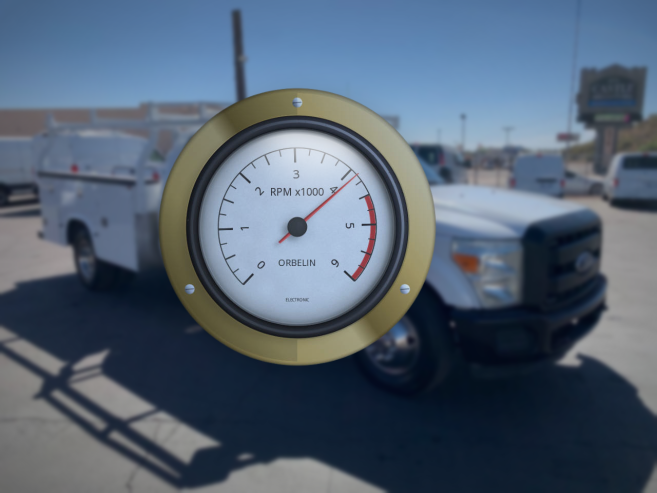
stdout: 4125 rpm
